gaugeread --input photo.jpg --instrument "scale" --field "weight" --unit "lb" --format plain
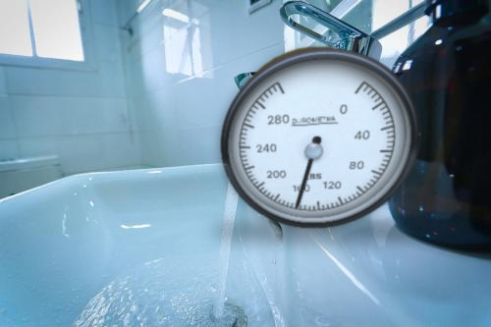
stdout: 160 lb
